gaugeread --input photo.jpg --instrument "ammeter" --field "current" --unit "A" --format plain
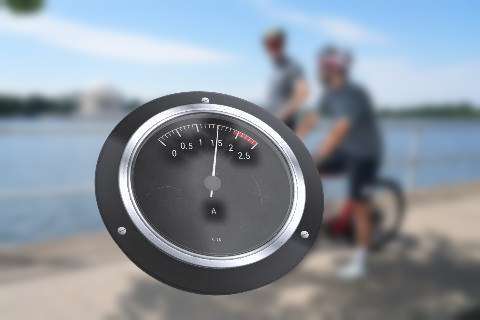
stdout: 1.5 A
